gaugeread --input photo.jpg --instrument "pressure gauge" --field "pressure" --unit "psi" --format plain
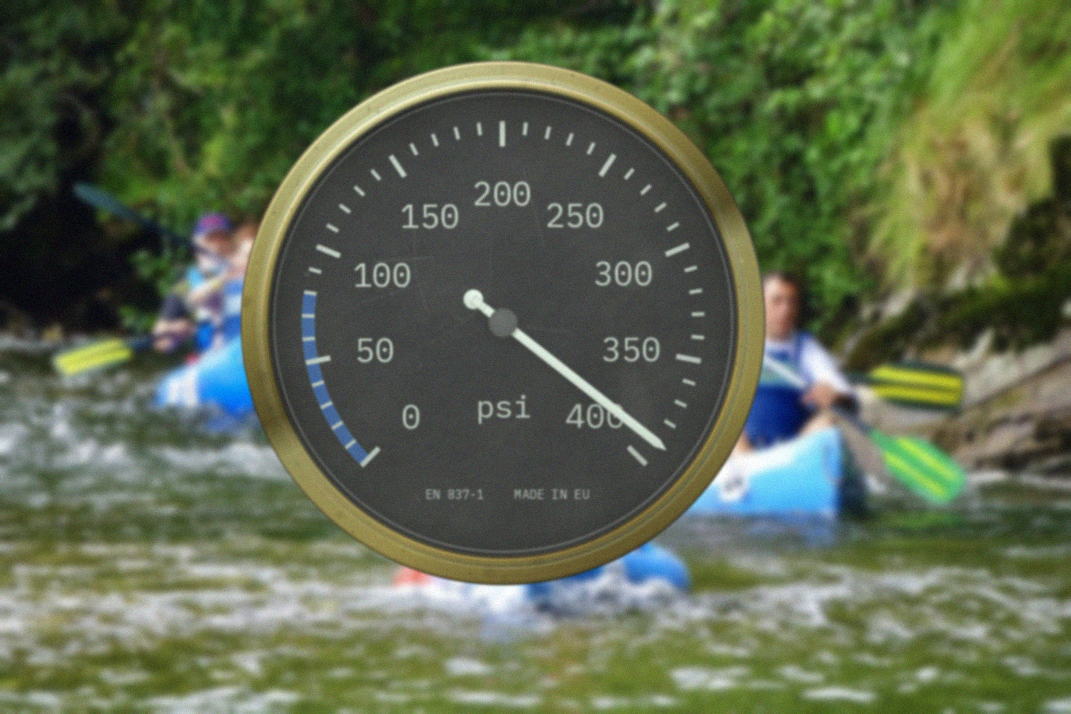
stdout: 390 psi
